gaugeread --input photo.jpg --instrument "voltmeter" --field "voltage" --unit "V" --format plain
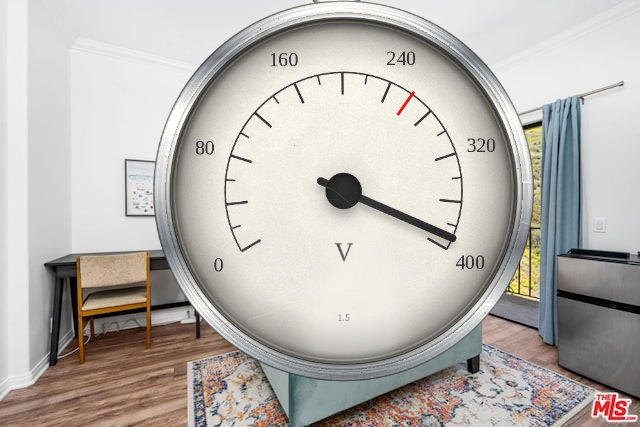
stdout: 390 V
